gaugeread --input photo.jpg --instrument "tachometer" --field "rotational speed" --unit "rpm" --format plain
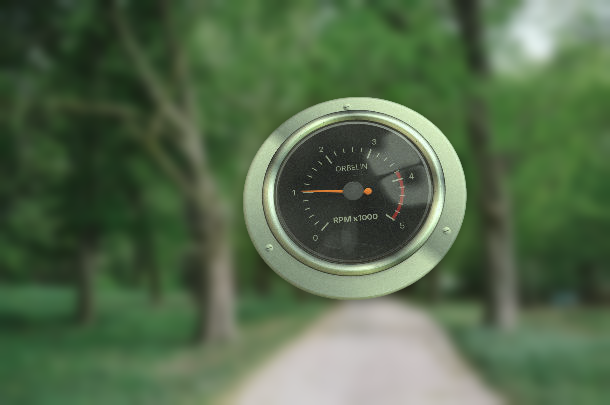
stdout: 1000 rpm
